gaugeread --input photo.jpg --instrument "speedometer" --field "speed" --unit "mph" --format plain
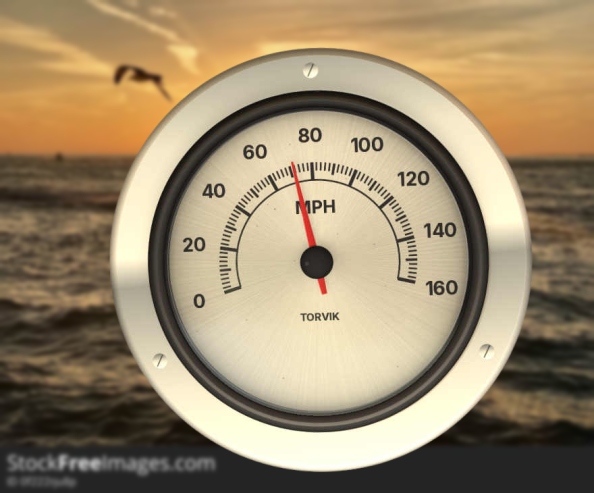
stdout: 72 mph
